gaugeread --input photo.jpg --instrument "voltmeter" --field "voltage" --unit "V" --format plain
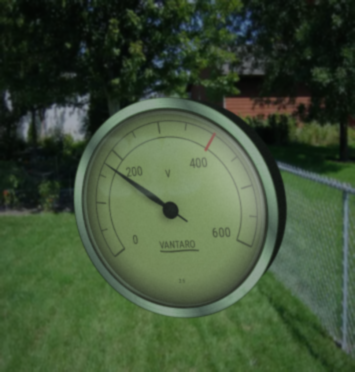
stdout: 175 V
